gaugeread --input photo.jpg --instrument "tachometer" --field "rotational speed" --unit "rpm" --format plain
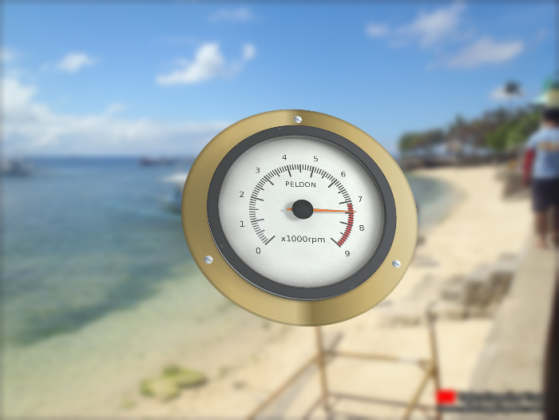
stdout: 7500 rpm
